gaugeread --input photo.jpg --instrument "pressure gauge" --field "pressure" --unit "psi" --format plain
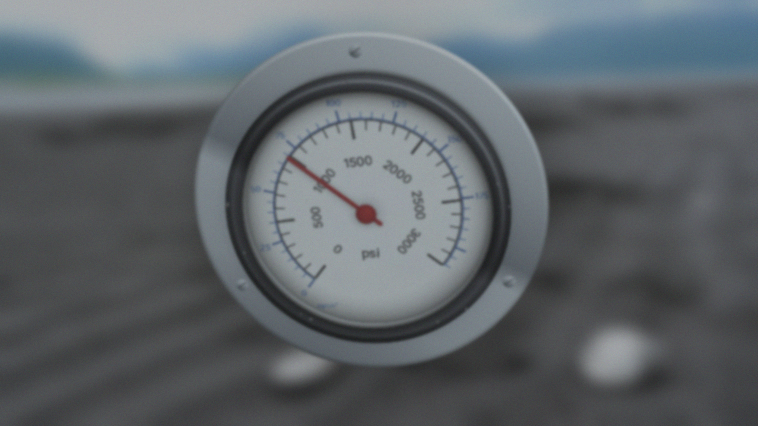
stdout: 1000 psi
